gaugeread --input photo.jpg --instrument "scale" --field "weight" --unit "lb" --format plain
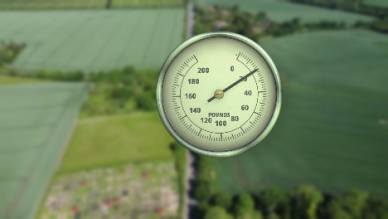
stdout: 20 lb
